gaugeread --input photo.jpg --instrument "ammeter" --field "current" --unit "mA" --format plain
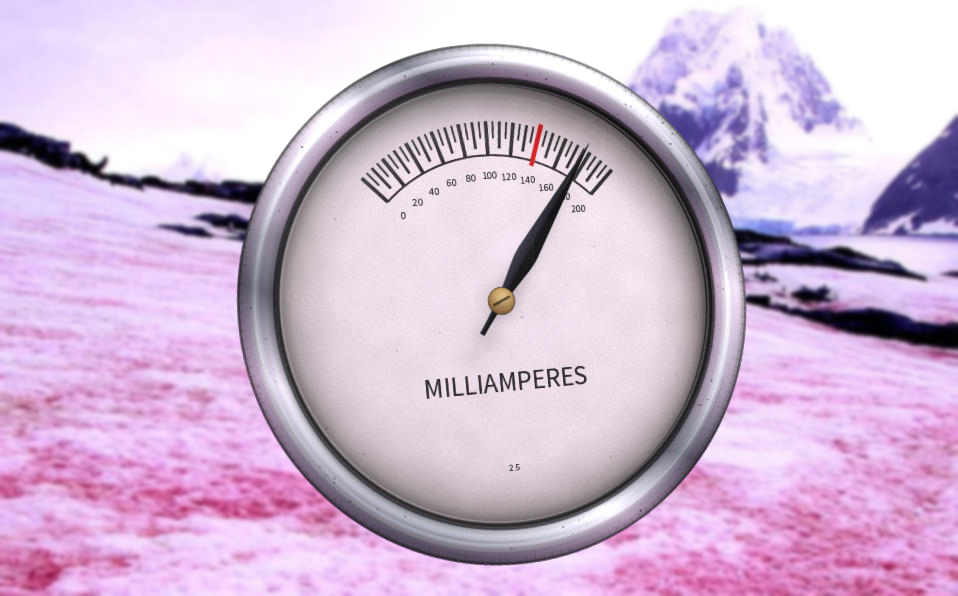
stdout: 175 mA
